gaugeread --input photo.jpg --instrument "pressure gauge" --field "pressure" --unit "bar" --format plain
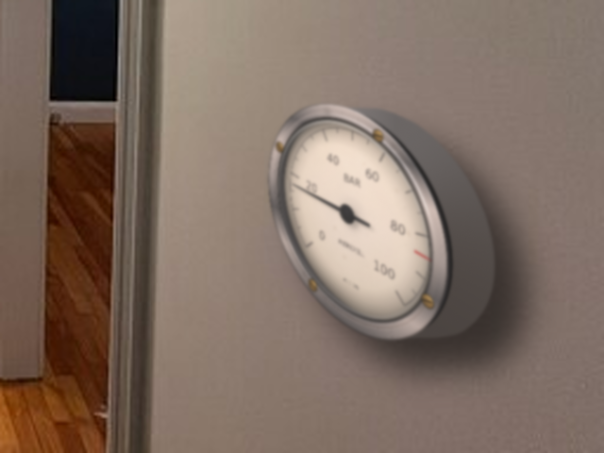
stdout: 17.5 bar
